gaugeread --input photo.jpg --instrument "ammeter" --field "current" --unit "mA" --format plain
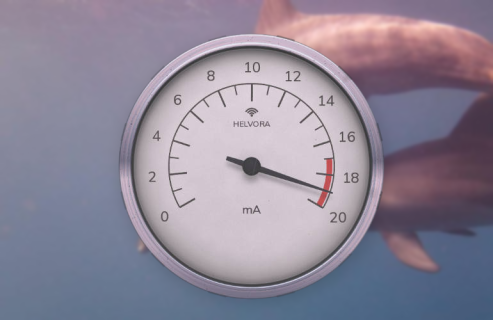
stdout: 19 mA
